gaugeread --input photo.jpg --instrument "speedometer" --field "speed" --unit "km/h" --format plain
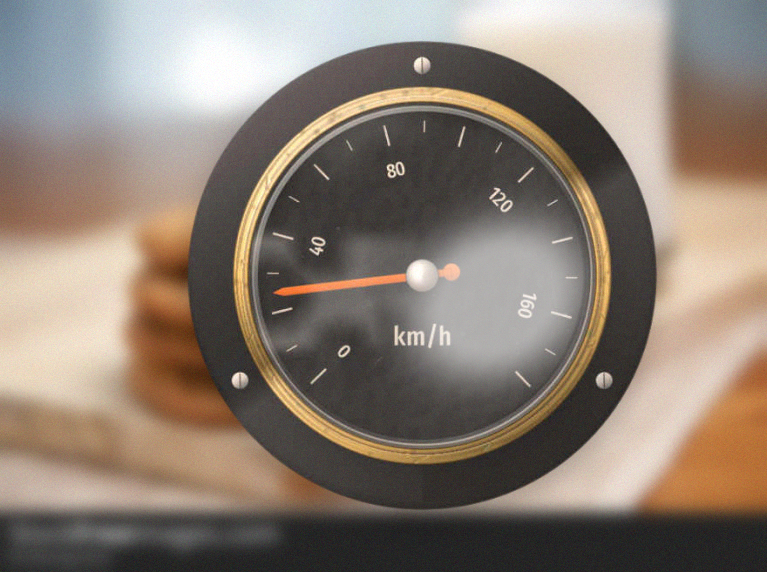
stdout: 25 km/h
